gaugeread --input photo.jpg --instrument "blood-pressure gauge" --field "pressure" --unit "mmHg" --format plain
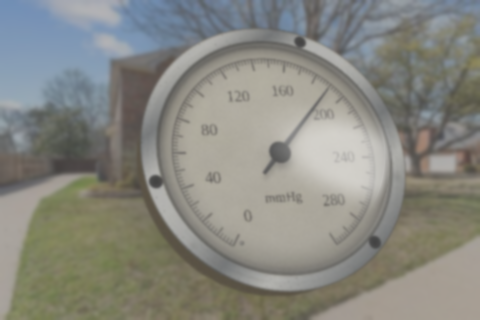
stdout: 190 mmHg
